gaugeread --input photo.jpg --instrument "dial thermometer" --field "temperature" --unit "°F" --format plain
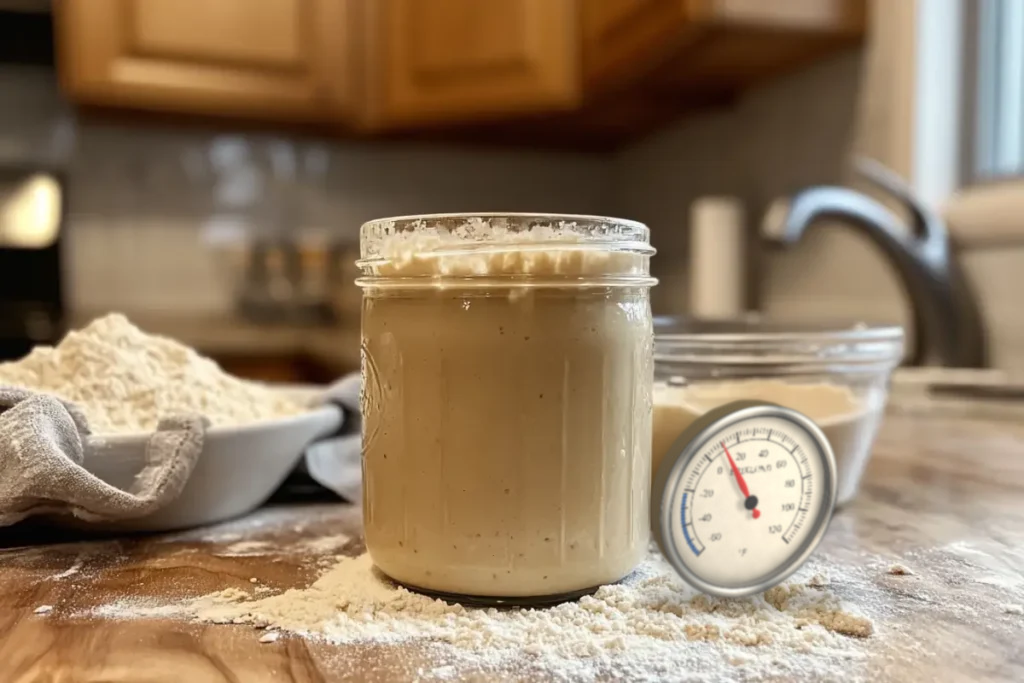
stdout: 10 °F
